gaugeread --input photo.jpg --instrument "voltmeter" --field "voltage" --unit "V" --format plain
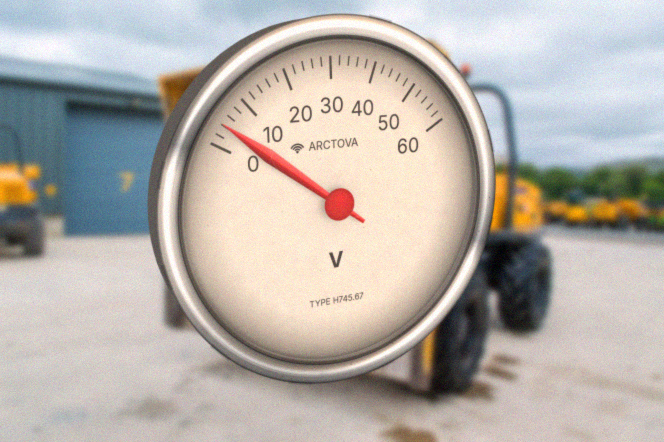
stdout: 4 V
